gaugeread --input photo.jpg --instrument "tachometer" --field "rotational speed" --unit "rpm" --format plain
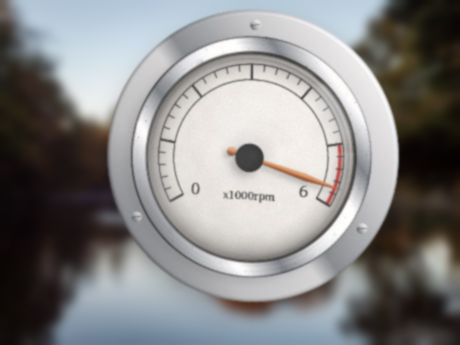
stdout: 5700 rpm
